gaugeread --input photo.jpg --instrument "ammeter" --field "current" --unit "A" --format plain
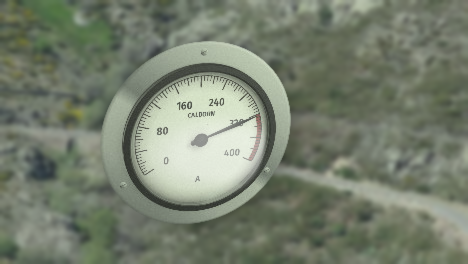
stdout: 320 A
